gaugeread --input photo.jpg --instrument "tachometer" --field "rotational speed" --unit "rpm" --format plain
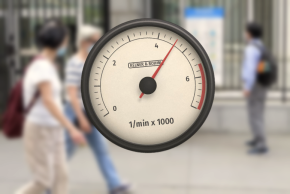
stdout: 4600 rpm
